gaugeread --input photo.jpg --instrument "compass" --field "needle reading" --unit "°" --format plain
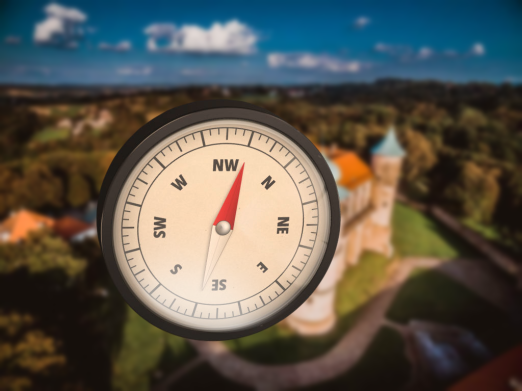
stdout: 330 °
